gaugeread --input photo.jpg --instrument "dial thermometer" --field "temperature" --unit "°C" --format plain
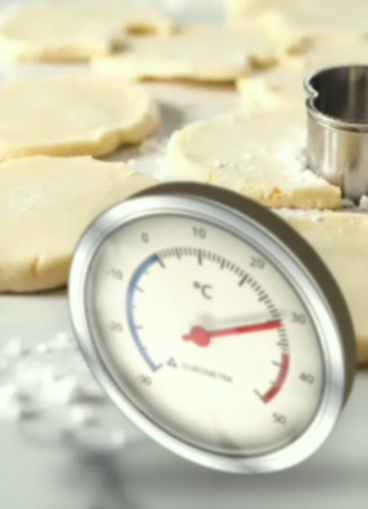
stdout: 30 °C
